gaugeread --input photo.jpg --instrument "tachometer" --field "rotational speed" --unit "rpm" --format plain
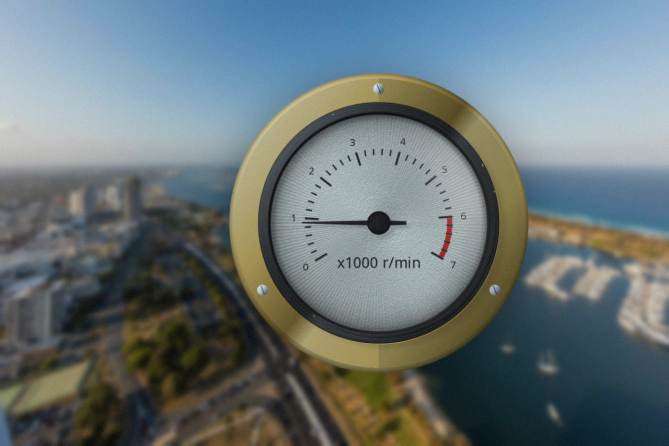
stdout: 900 rpm
